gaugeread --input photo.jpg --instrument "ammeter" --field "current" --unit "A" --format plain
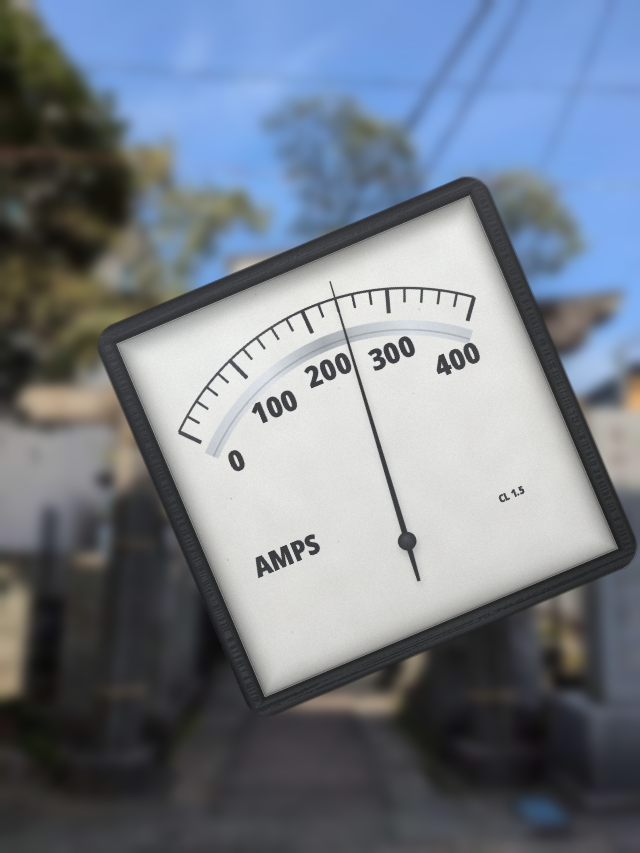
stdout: 240 A
